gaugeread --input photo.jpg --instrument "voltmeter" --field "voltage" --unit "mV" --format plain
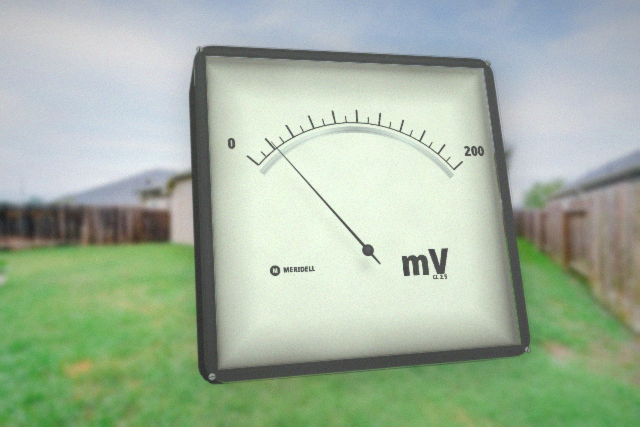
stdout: 20 mV
